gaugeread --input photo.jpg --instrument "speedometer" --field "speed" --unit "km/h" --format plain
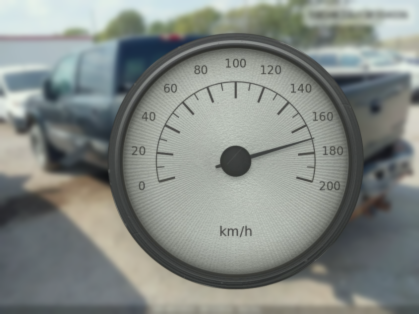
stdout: 170 km/h
